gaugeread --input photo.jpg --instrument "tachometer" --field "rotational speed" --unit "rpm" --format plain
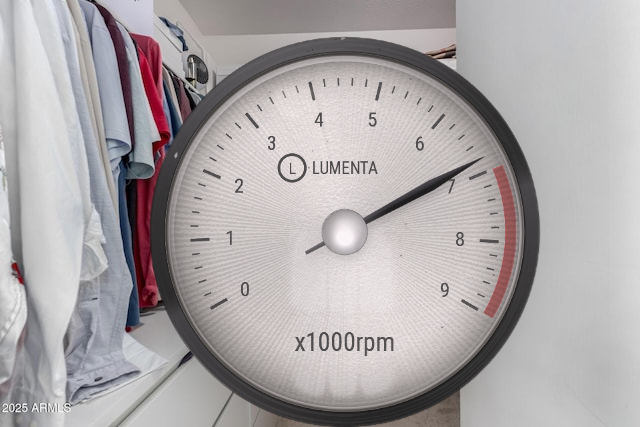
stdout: 6800 rpm
